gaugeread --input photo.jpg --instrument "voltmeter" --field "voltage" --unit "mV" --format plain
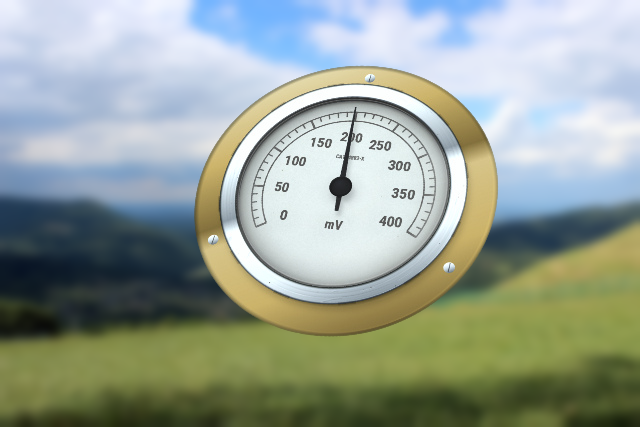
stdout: 200 mV
